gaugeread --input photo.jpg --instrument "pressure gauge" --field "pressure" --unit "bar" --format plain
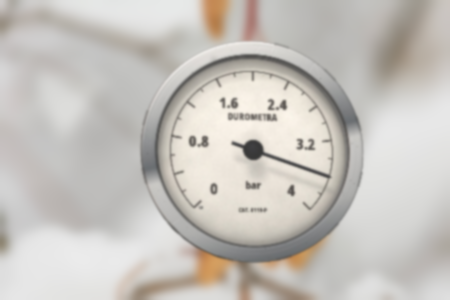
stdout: 3.6 bar
